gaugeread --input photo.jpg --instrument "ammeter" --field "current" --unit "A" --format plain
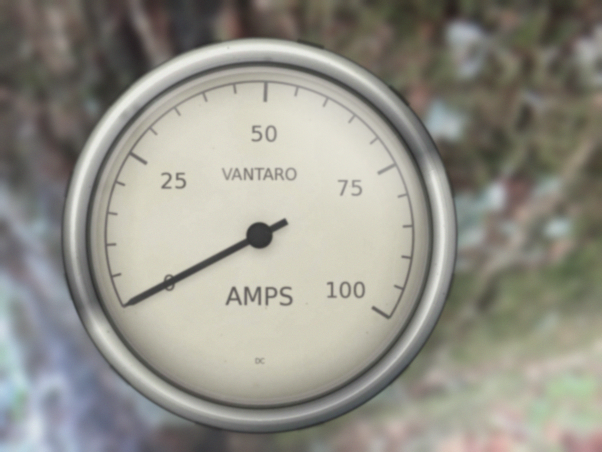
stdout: 0 A
